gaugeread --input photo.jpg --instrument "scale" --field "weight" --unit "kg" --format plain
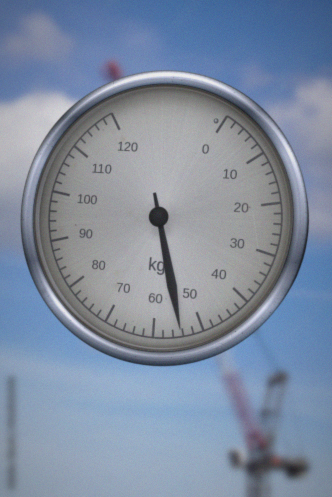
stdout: 54 kg
